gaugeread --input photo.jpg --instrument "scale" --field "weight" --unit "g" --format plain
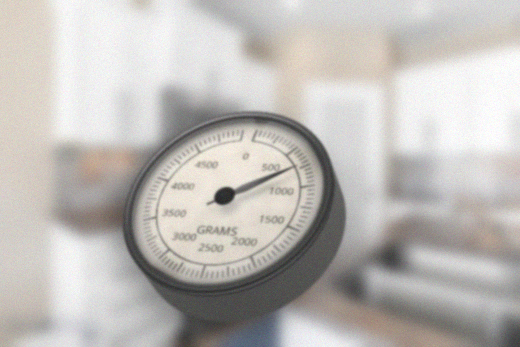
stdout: 750 g
